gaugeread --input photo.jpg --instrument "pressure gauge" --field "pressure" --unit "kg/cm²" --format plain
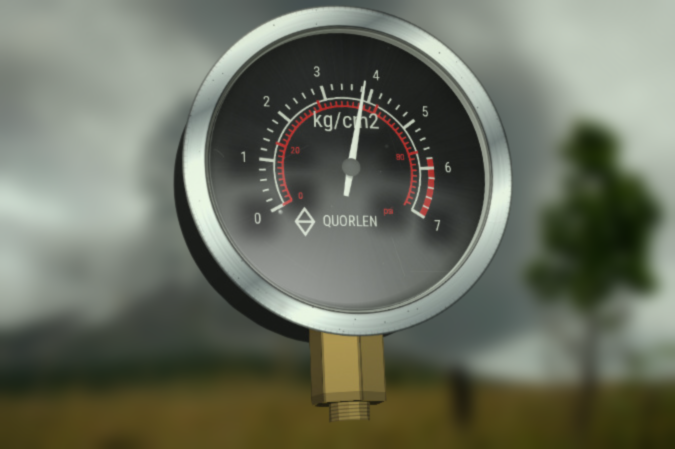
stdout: 3.8 kg/cm²
